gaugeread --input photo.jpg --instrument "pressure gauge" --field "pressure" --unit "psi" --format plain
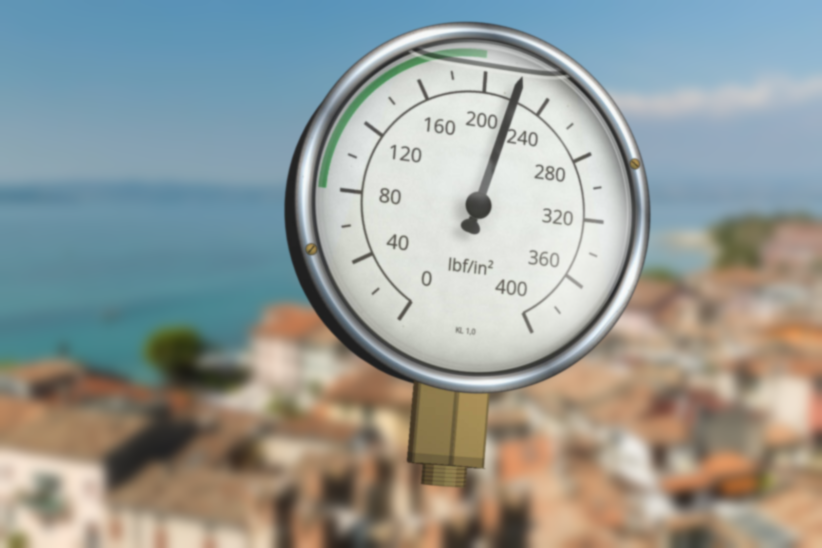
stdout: 220 psi
